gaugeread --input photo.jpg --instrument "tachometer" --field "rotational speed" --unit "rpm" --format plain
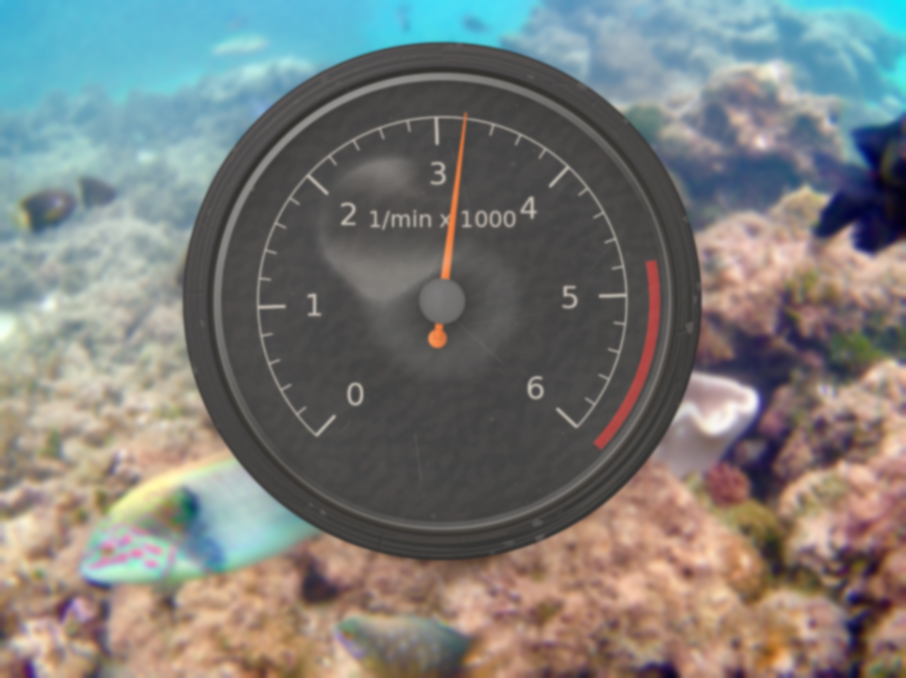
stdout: 3200 rpm
